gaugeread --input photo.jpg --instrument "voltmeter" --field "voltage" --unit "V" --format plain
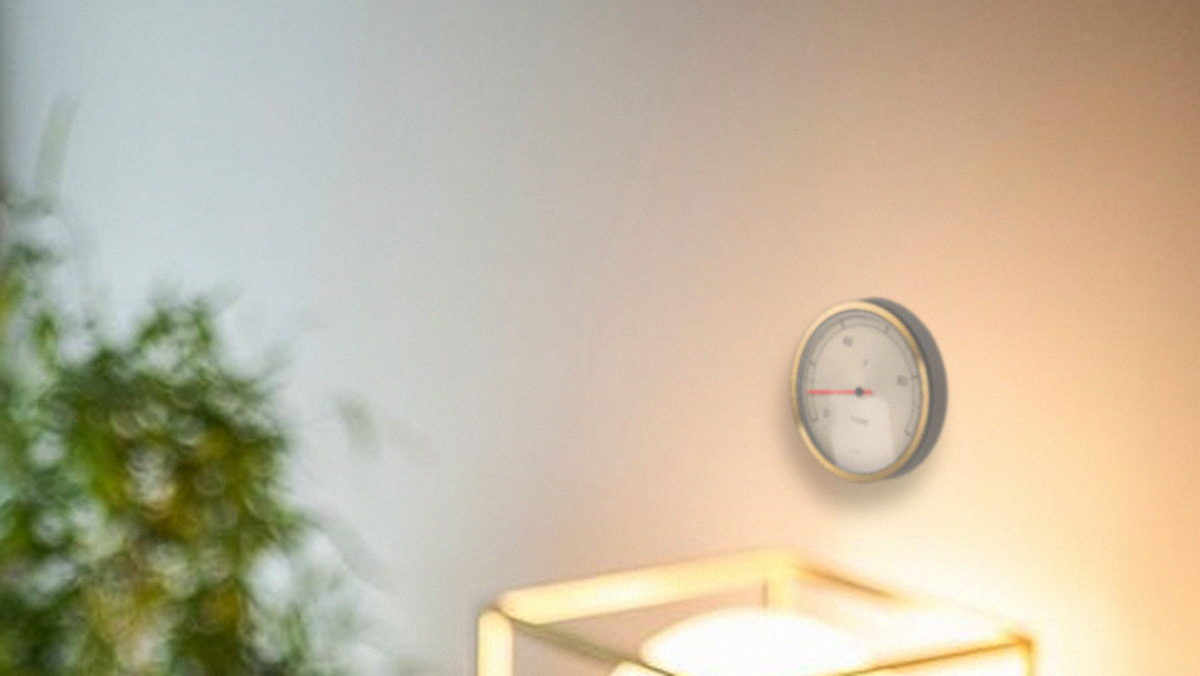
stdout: 10 V
